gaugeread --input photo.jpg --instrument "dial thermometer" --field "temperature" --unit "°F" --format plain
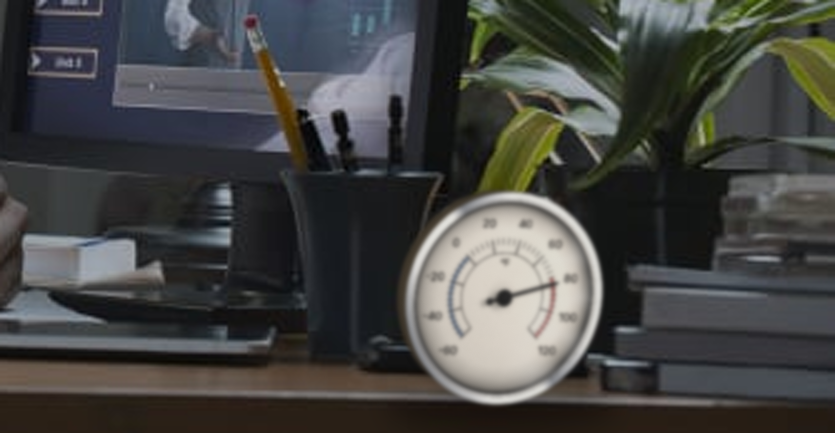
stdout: 80 °F
